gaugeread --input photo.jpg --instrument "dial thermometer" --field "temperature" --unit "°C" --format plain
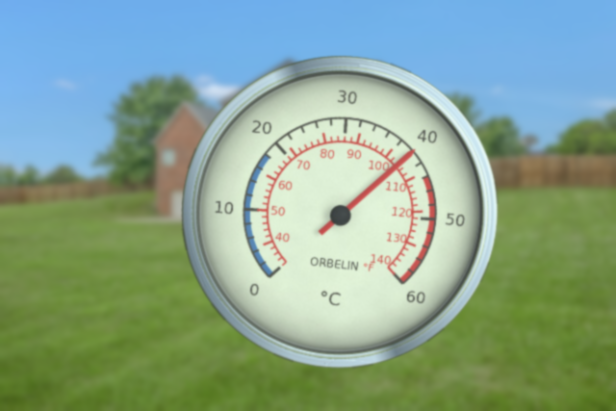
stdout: 40 °C
